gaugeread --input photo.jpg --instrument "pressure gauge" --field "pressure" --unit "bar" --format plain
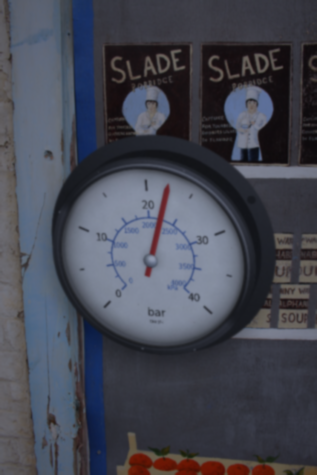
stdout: 22.5 bar
